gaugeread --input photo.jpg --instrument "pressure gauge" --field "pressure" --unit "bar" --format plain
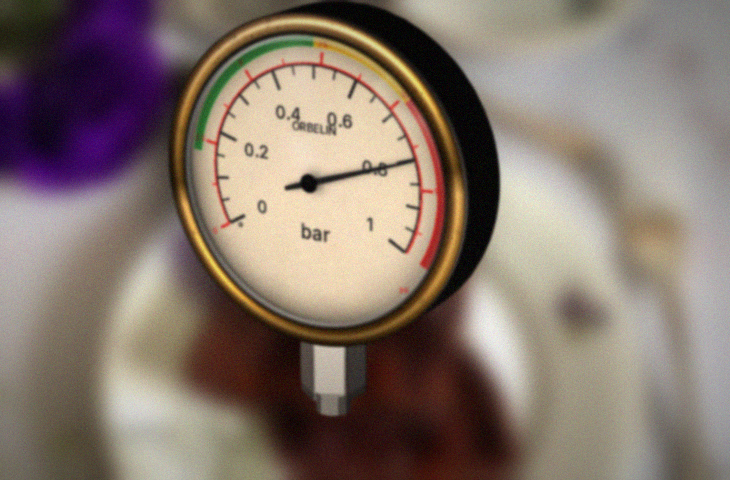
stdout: 0.8 bar
